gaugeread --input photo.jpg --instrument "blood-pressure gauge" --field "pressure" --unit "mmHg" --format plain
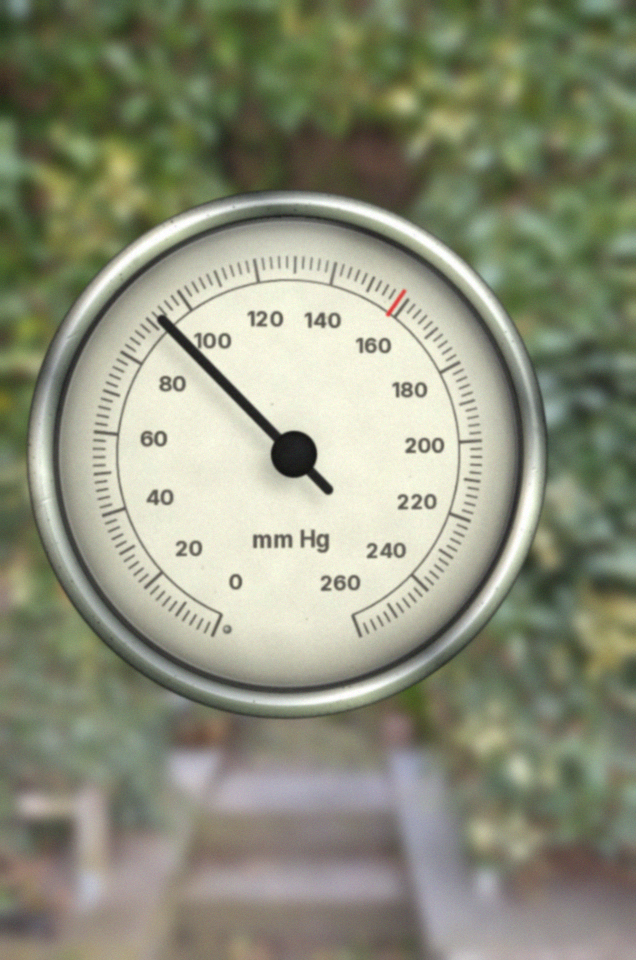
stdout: 92 mmHg
